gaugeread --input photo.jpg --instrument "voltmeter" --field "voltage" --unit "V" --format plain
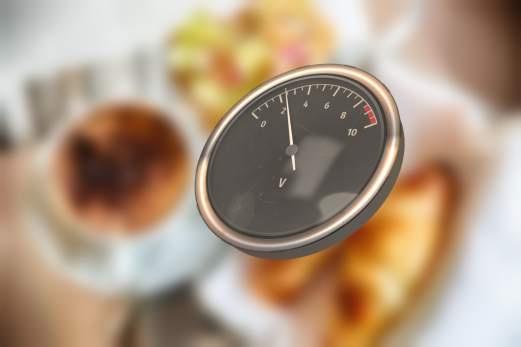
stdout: 2.5 V
